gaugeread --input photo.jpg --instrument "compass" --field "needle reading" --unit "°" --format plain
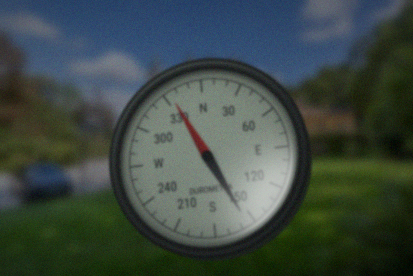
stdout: 335 °
